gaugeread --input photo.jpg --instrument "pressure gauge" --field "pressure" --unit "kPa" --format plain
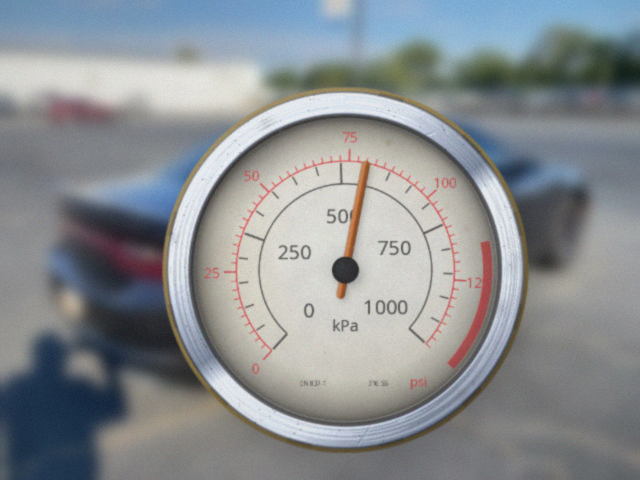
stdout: 550 kPa
